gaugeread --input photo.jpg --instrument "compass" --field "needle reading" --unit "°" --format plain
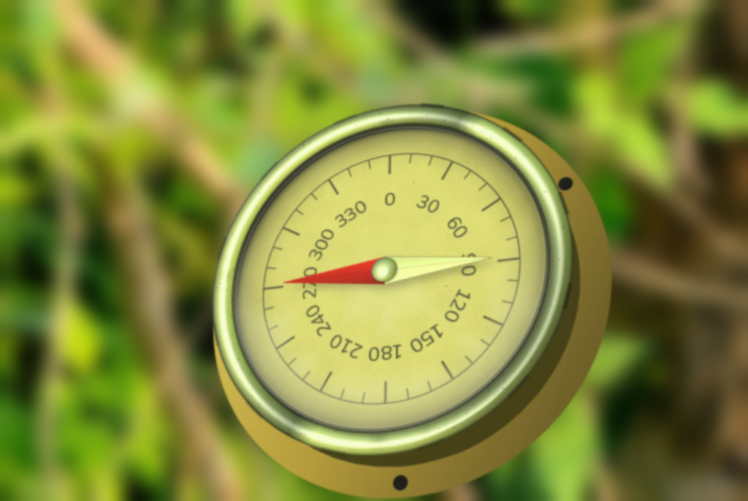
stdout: 270 °
